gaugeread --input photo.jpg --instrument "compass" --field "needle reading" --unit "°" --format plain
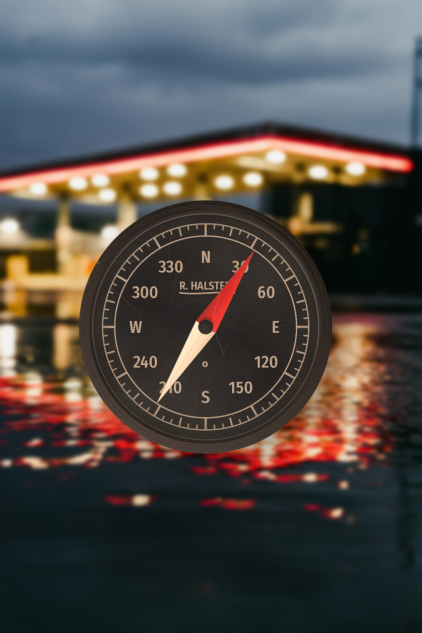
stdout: 32.5 °
